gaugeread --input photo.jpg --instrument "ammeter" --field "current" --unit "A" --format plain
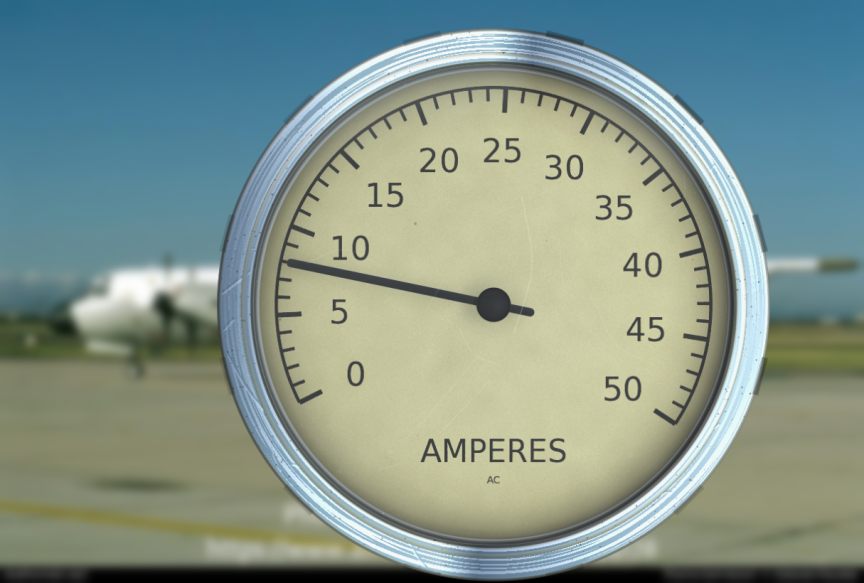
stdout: 8 A
